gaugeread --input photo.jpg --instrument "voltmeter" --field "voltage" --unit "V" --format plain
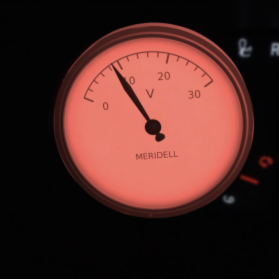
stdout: 9 V
